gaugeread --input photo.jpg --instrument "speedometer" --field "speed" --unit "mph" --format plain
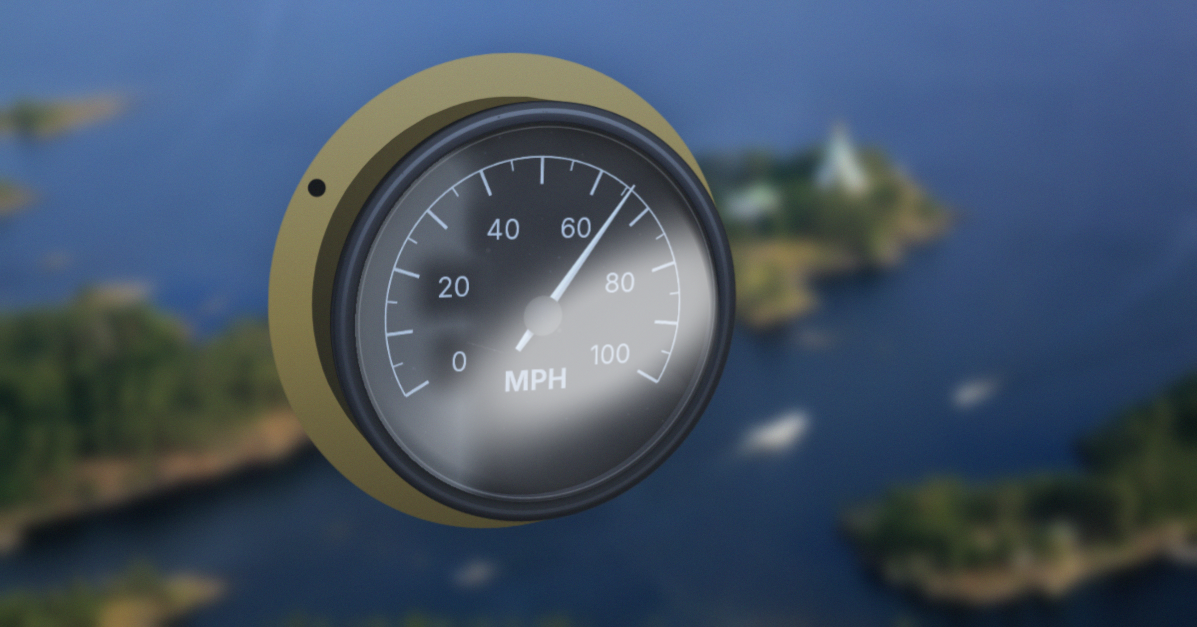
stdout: 65 mph
